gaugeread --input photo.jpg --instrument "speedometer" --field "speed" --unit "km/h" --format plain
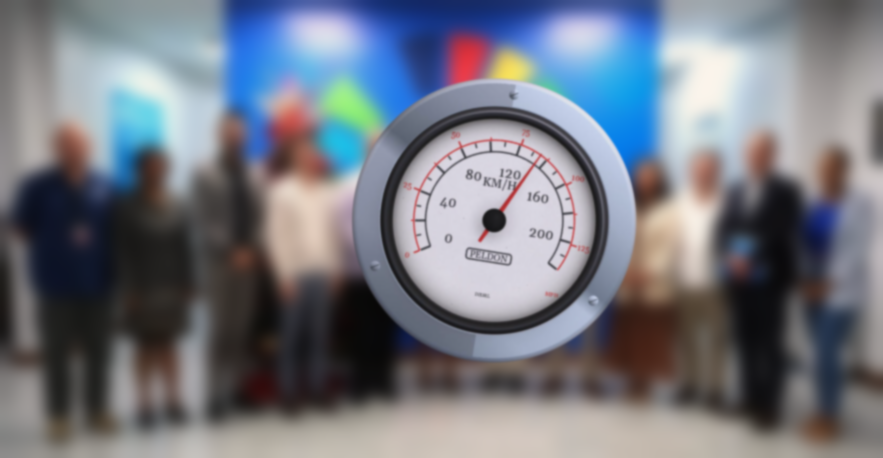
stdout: 135 km/h
